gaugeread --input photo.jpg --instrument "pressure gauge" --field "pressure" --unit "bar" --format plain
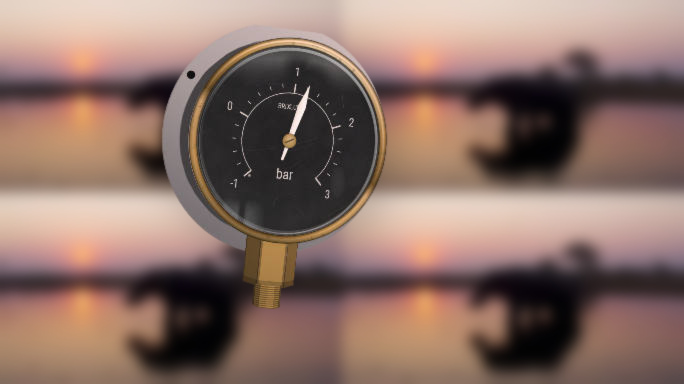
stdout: 1.2 bar
